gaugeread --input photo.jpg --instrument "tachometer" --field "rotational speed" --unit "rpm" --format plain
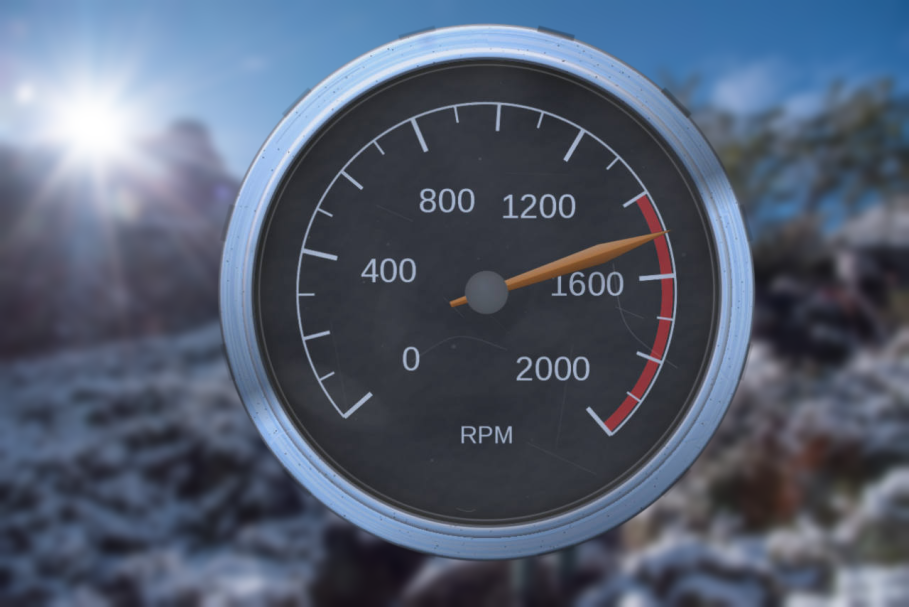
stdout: 1500 rpm
